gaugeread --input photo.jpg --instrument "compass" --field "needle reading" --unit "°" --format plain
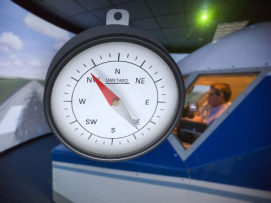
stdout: 320 °
